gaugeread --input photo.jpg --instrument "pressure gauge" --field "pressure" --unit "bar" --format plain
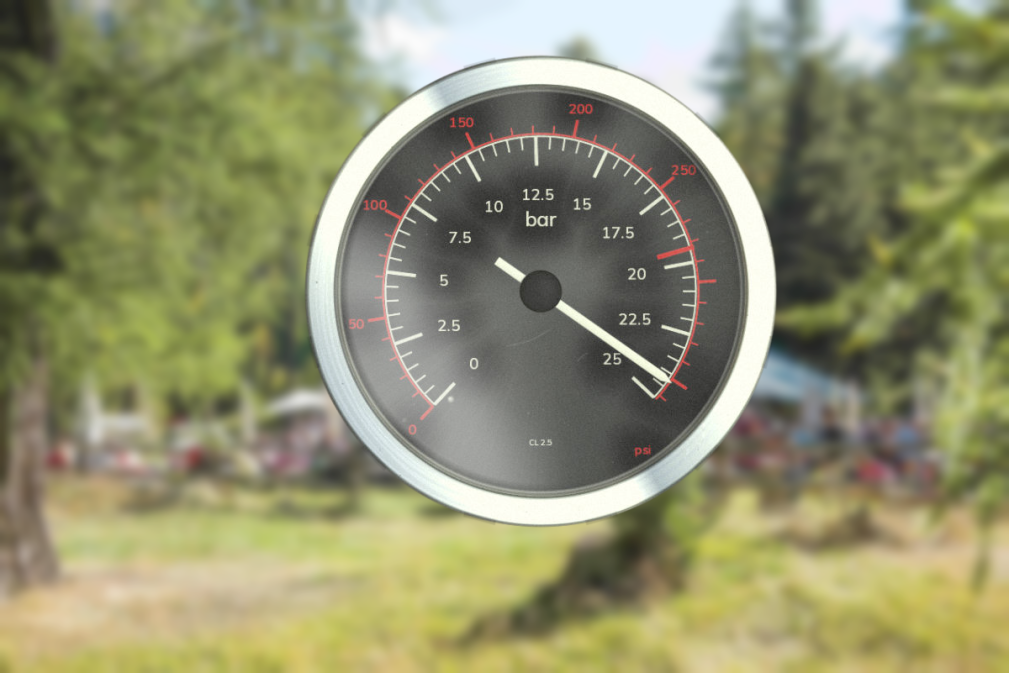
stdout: 24.25 bar
